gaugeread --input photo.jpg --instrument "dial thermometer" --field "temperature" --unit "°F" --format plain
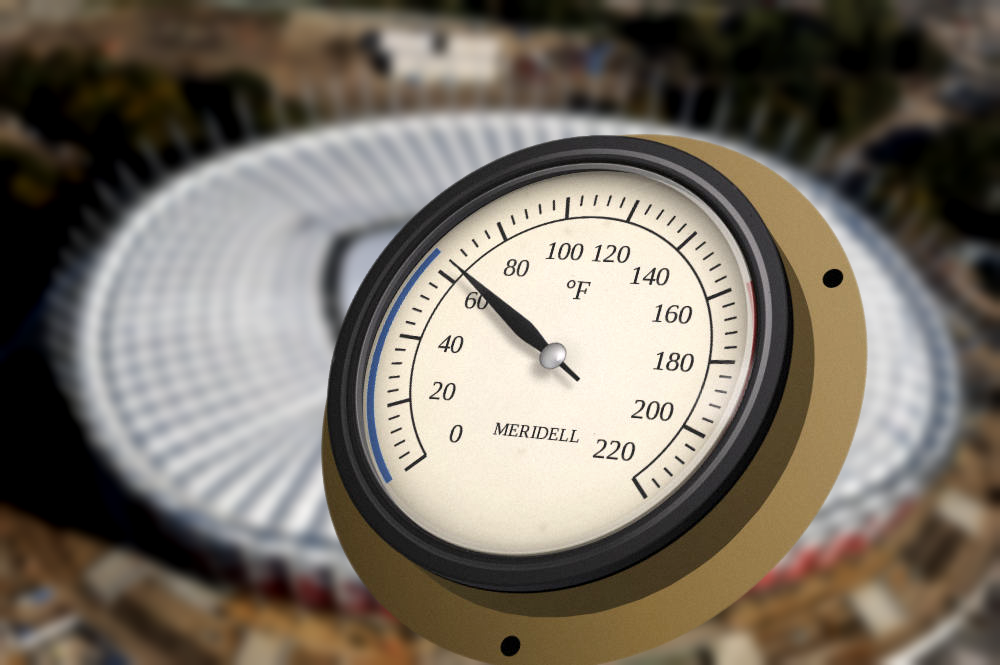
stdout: 64 °F
